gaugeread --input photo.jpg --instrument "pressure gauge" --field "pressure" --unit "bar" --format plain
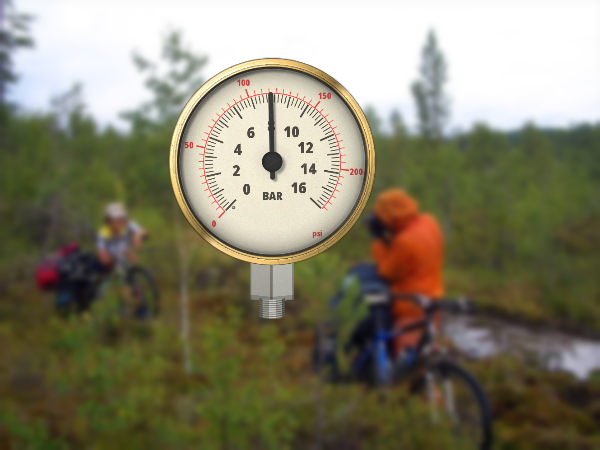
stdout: 8 bar
